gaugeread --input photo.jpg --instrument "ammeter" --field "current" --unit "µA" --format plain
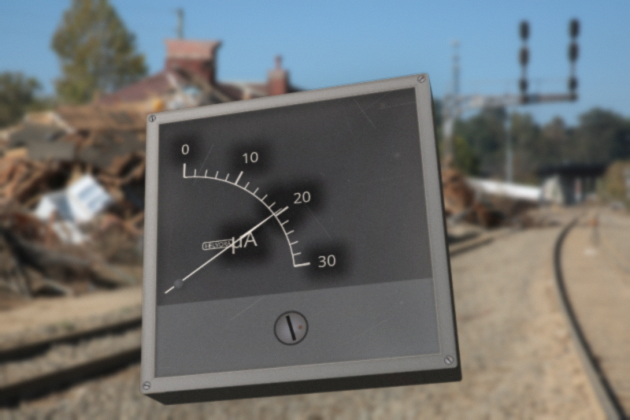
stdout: 20 µA
